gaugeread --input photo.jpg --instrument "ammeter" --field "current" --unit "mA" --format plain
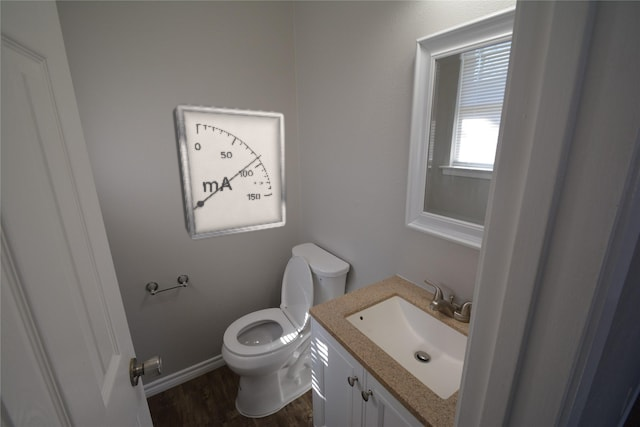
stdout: 90 mA
